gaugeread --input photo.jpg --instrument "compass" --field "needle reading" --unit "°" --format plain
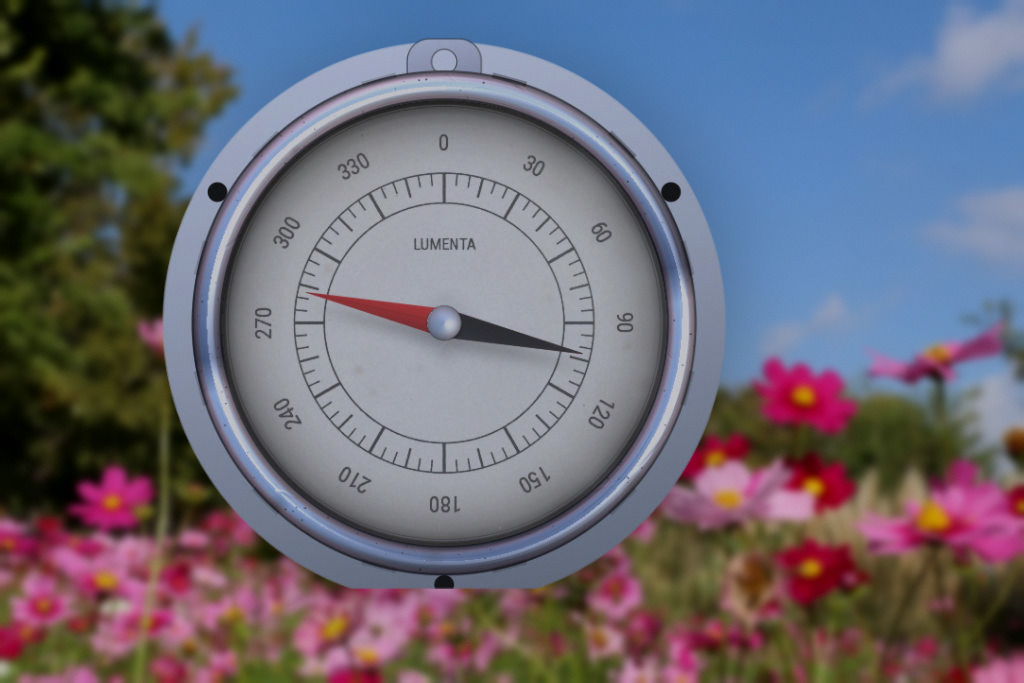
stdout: 282.5 °
